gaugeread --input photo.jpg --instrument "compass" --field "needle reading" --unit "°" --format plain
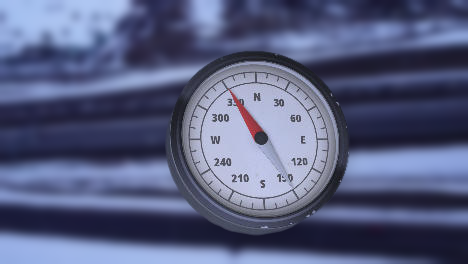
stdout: 330 °
